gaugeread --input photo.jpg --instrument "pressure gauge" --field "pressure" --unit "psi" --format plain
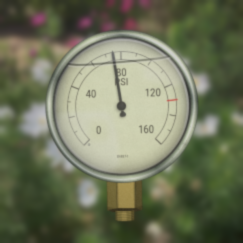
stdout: 75 psi
